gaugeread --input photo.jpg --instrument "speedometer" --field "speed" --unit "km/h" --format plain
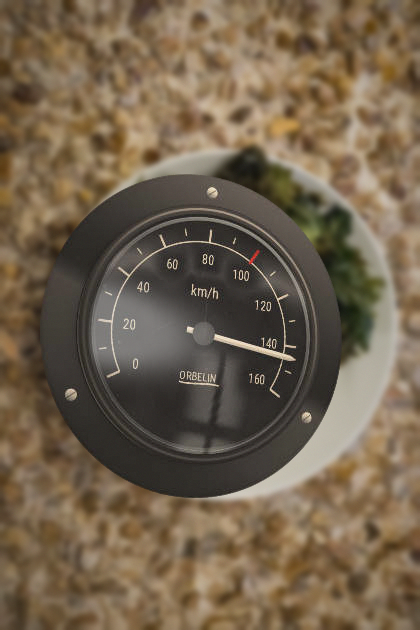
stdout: 145 km/h
